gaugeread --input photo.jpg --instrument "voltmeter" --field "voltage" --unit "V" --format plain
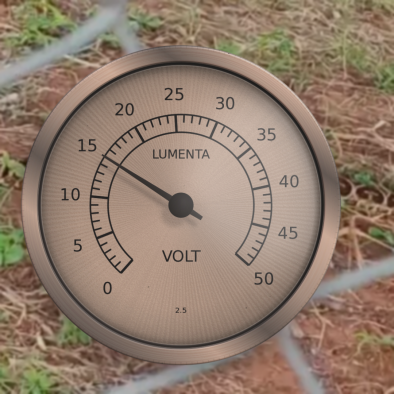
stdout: 15 V
